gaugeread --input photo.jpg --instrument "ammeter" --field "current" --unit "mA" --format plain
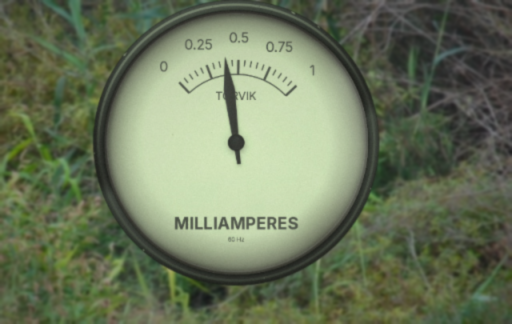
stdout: 0.4 mA
